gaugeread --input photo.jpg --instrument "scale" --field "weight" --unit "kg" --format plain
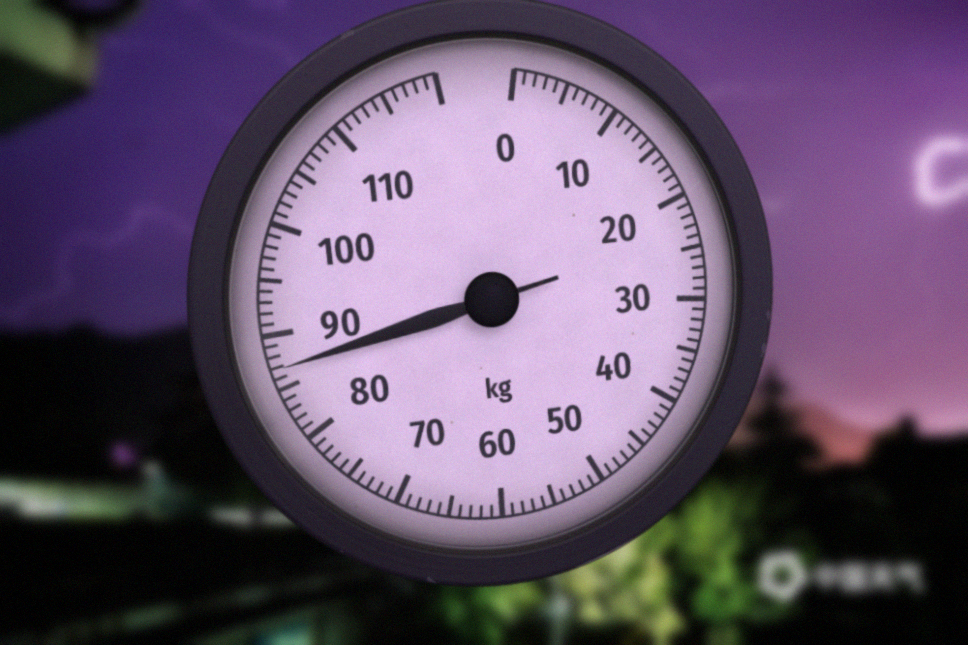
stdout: 87 kg
